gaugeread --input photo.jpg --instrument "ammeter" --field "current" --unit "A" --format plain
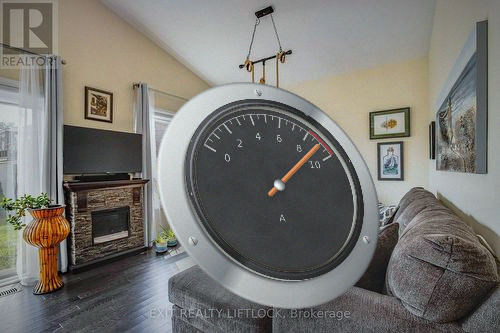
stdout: 9 A
